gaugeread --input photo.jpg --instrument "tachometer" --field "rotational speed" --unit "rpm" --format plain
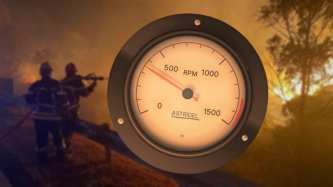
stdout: 350 rpm
